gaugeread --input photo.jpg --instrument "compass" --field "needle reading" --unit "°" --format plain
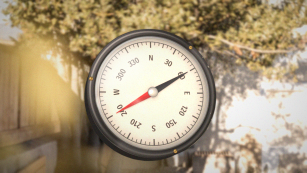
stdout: 240 °
